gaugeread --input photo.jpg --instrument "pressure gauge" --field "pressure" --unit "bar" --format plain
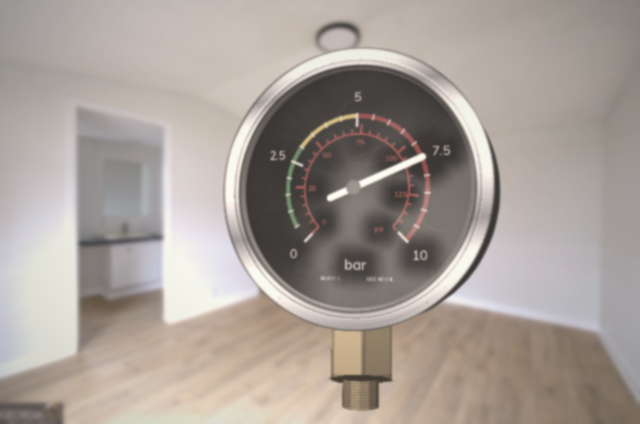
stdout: 7.5 bar
